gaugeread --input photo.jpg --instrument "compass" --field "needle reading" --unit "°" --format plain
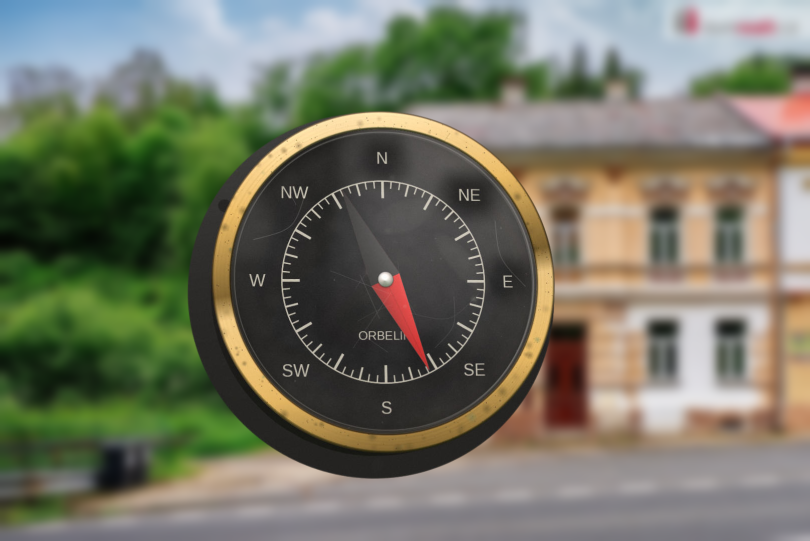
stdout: 155 °
